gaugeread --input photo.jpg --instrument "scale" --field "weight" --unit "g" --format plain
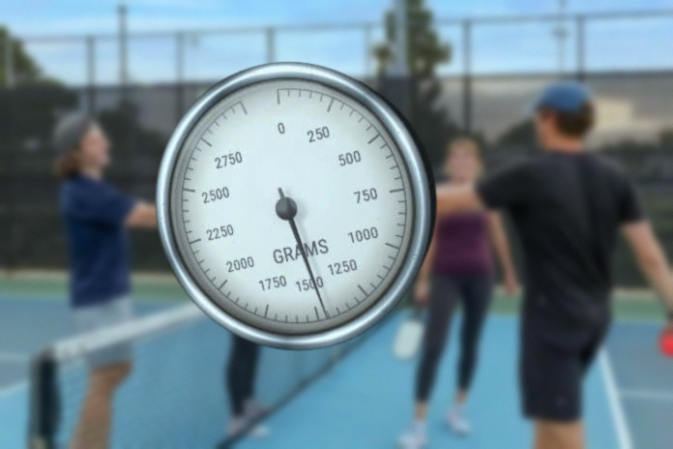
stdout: 1450 g
